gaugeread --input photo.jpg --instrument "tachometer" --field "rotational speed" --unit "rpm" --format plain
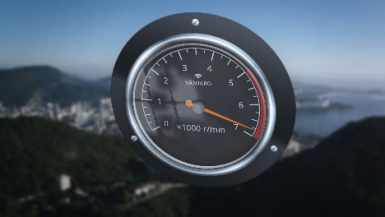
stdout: 6750 rpm
